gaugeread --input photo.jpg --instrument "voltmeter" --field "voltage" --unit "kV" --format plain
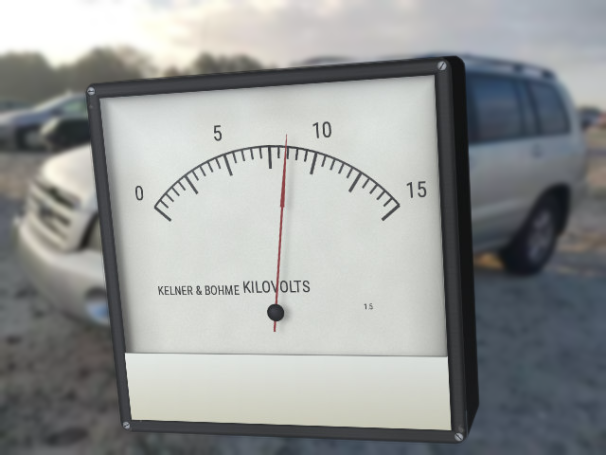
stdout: 8.5 kV
